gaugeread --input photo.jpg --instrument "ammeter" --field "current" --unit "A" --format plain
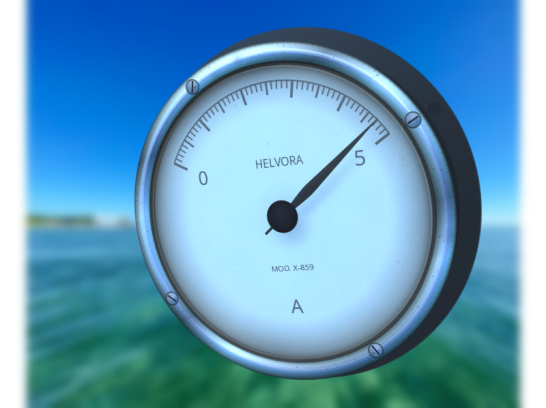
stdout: 4.7 A
